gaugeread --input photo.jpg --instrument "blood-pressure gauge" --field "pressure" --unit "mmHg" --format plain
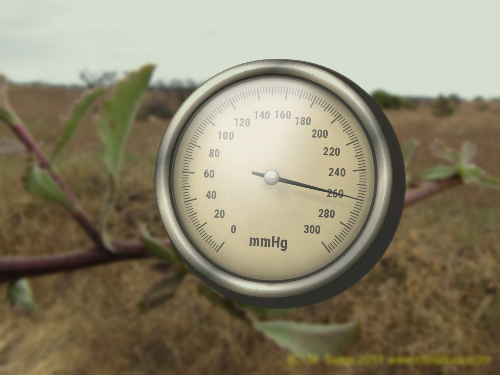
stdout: 260 mmHg
